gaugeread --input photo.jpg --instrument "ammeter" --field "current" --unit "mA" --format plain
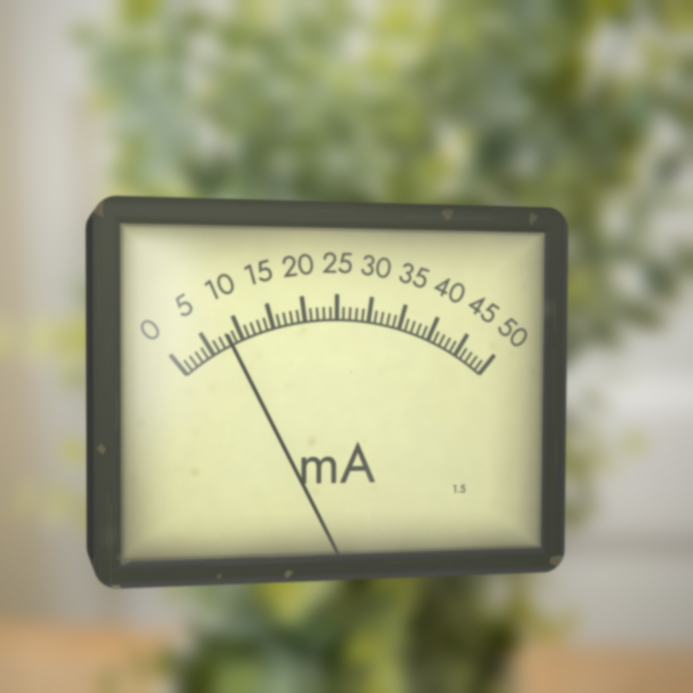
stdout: 8 mA
